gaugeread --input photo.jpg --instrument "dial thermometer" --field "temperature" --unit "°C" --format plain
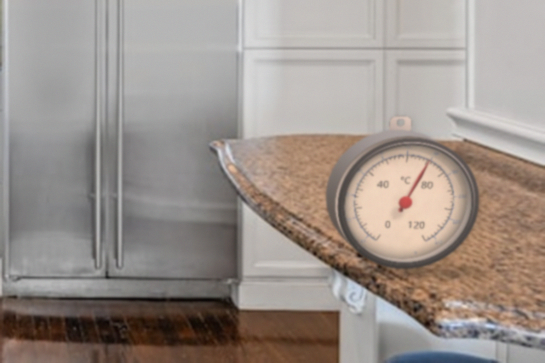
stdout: 70 °C
